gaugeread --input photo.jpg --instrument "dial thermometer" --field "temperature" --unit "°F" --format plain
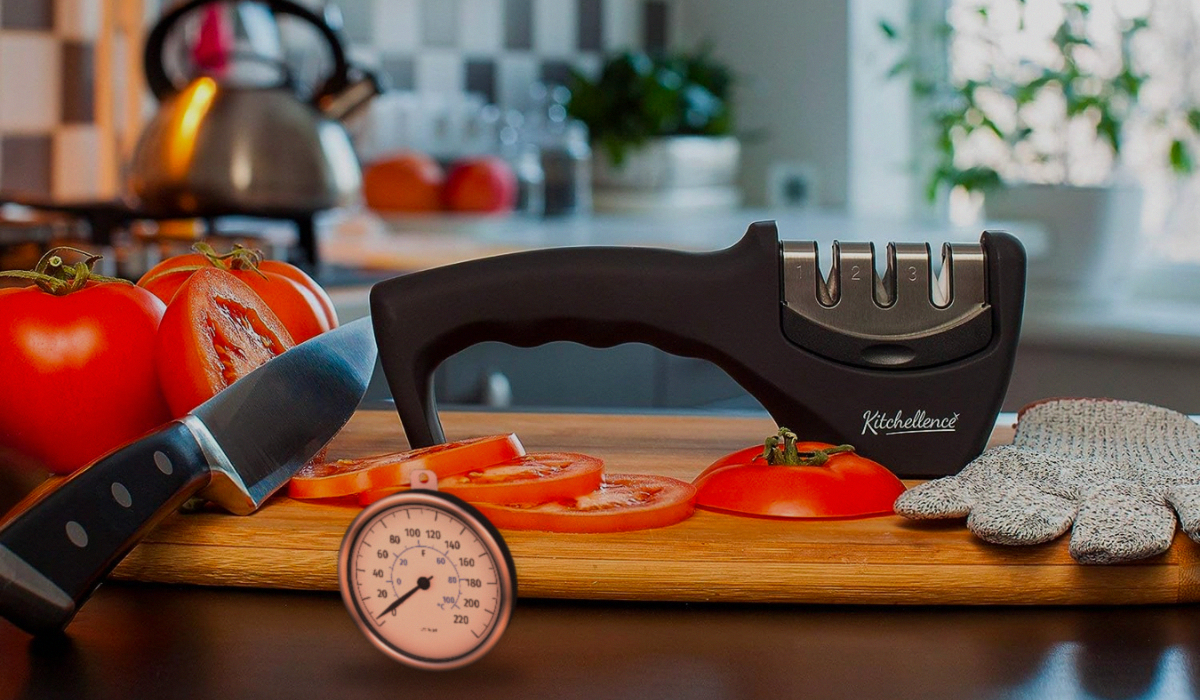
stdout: 5 °F
